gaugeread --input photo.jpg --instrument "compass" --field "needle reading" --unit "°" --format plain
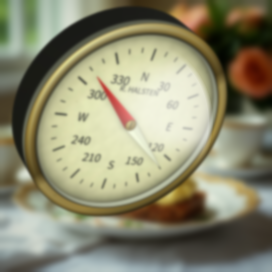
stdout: 310 °
